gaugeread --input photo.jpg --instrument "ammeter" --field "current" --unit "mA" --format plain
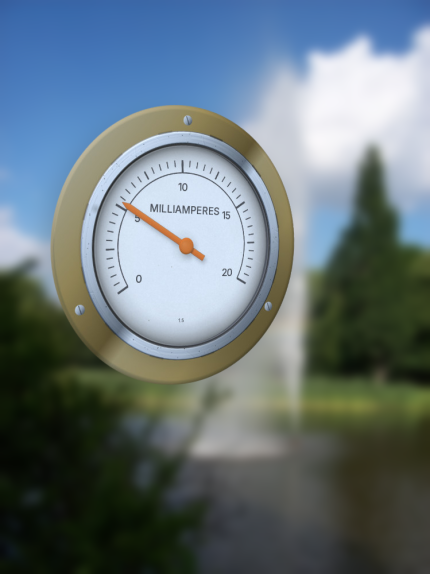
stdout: 5.25 mA
